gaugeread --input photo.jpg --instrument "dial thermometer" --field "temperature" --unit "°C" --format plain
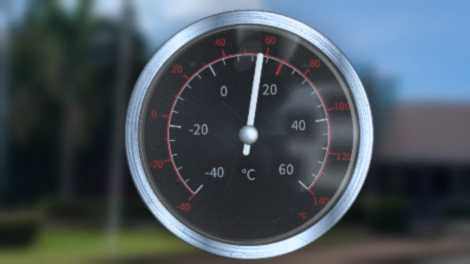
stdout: 14 °C
